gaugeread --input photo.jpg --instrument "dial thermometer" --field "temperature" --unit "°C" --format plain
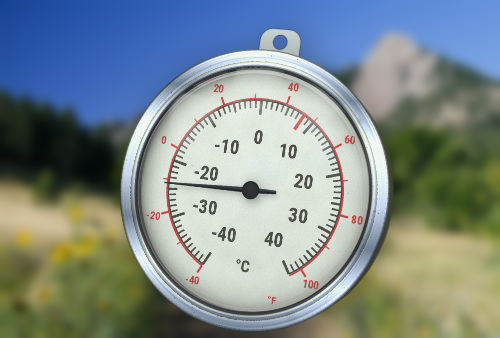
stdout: -24 °C
